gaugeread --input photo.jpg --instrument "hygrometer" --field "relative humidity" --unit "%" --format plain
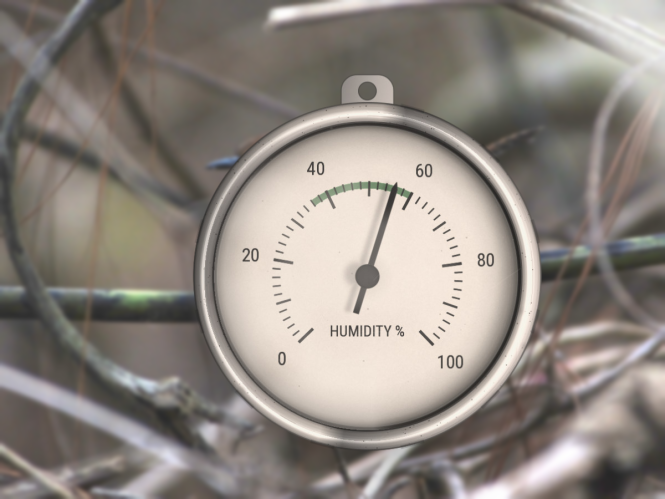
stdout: 56 %
